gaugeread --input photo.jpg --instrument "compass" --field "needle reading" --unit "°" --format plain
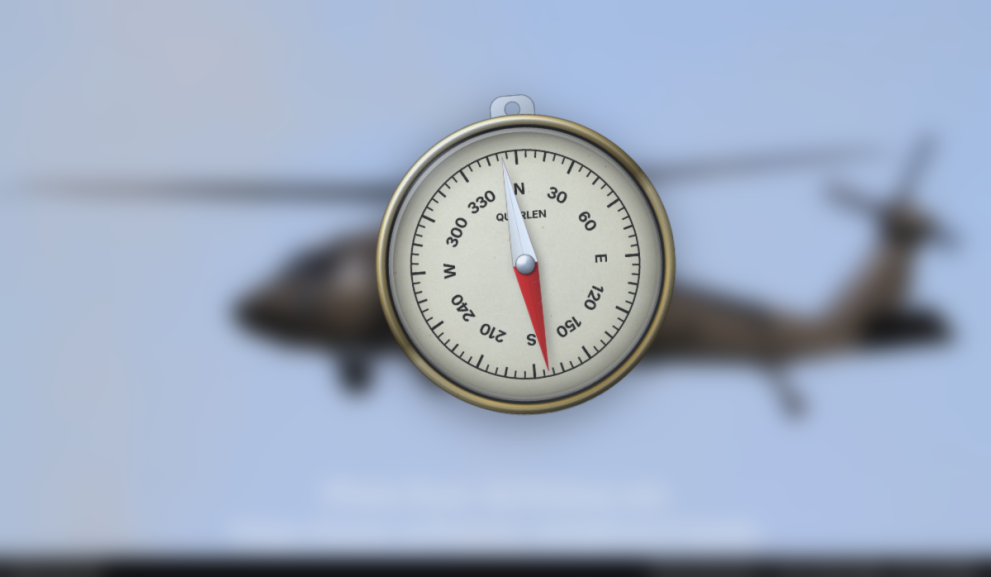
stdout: 172.5 °
